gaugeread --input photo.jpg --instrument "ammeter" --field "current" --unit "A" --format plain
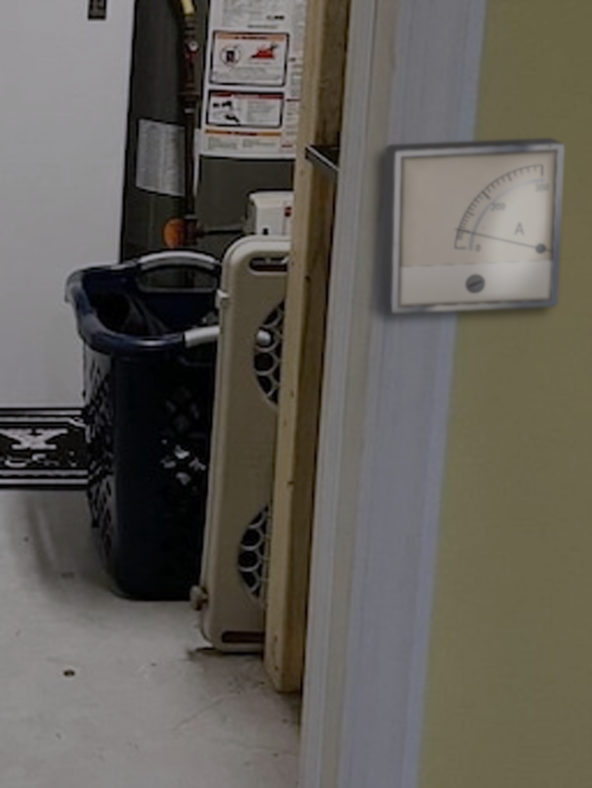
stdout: 100 A
